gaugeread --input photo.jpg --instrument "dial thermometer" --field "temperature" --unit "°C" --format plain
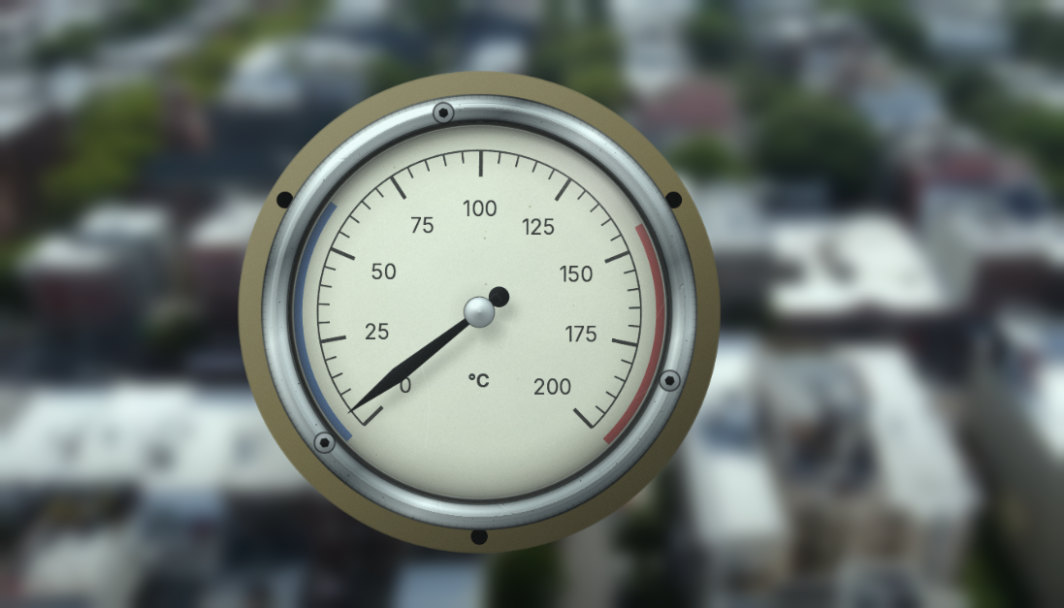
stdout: 5 °C
